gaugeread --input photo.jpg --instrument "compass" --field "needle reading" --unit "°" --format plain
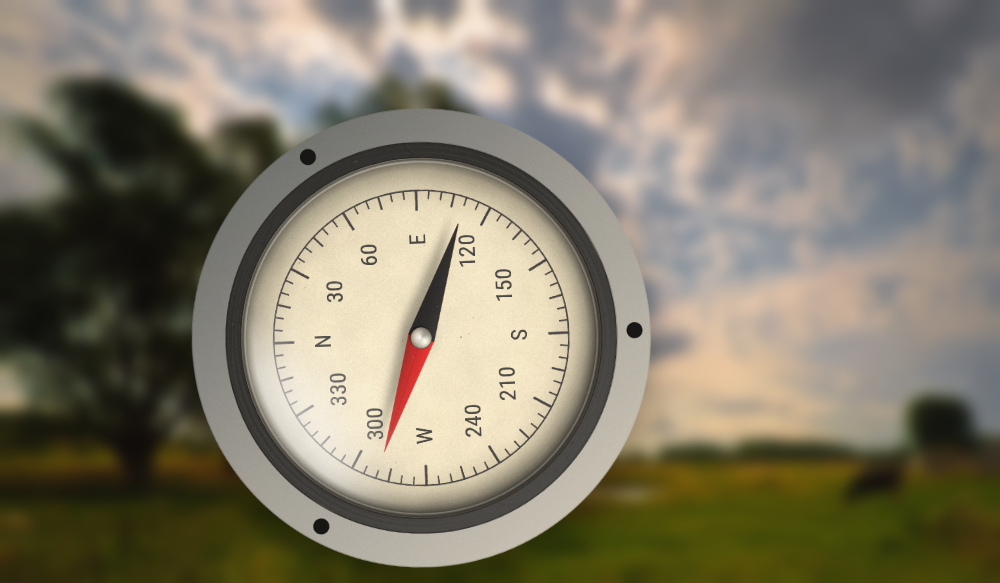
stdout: 290 °
